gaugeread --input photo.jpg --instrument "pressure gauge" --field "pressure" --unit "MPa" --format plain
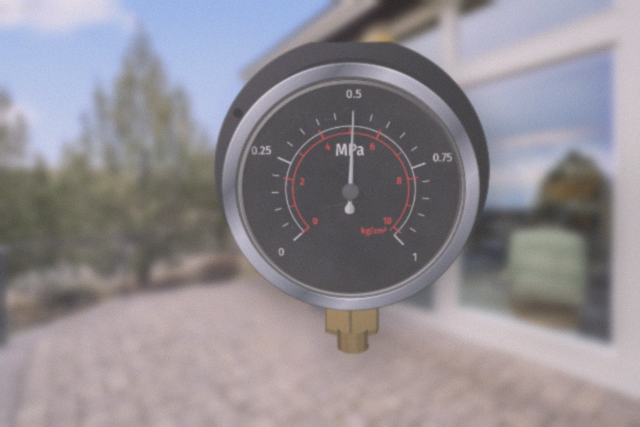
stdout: 0.5 MPa
